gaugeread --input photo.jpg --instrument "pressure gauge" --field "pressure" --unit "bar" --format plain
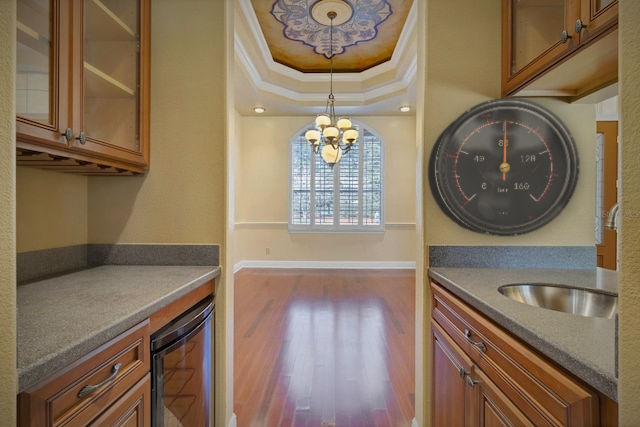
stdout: 80 bar
